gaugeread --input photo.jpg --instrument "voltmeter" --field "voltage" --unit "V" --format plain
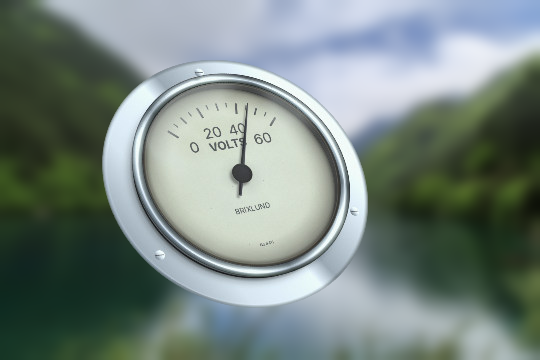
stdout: 45 V
